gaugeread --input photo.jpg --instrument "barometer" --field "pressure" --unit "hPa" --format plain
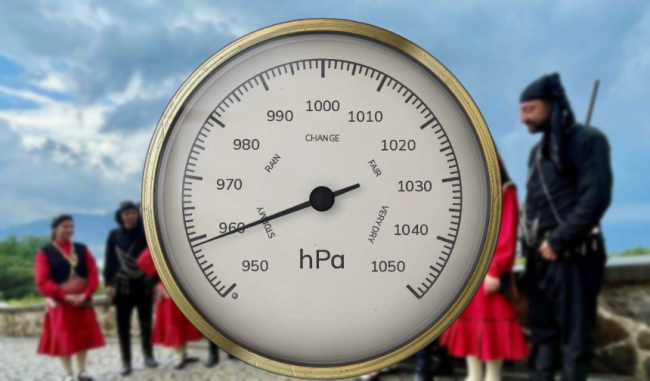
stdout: 959 hPa
